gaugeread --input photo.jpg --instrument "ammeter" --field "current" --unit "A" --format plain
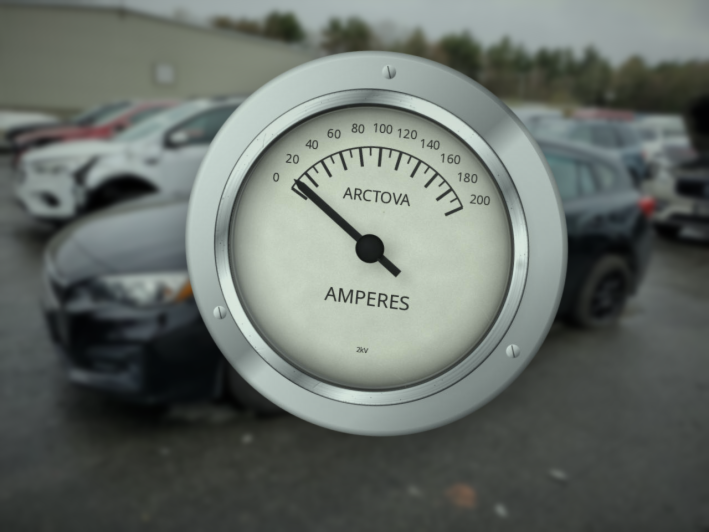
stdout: 10 A
